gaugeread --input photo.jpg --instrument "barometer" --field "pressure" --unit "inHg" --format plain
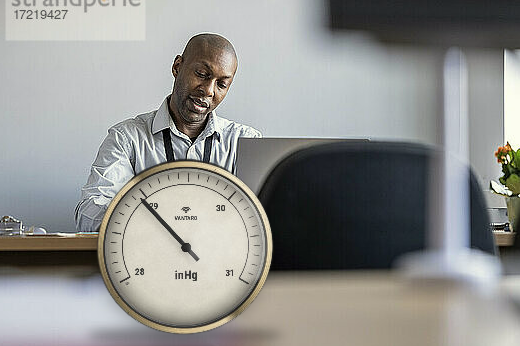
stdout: 28.95 inHg
